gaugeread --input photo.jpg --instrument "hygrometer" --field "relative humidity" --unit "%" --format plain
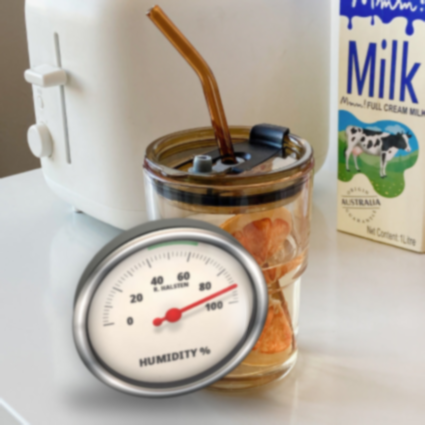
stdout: 90 %
